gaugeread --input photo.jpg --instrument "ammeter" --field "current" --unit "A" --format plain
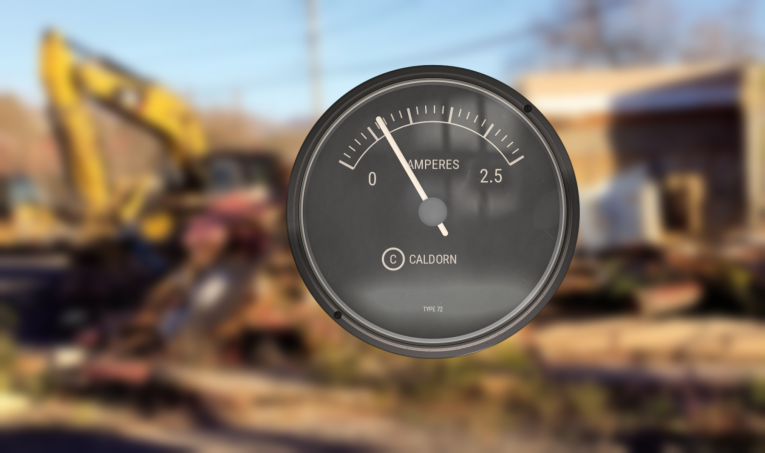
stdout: 0.65 A
